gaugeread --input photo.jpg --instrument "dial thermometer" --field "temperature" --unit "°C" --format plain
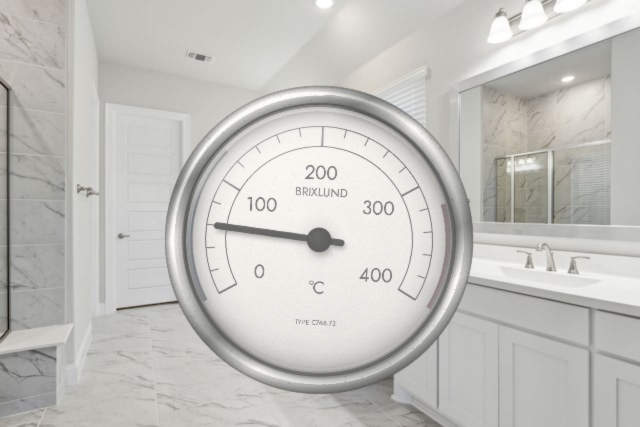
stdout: 60 °C
